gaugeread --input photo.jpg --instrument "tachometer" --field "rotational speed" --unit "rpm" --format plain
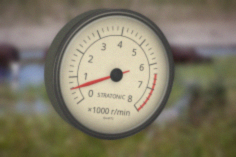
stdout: 600 rpm
